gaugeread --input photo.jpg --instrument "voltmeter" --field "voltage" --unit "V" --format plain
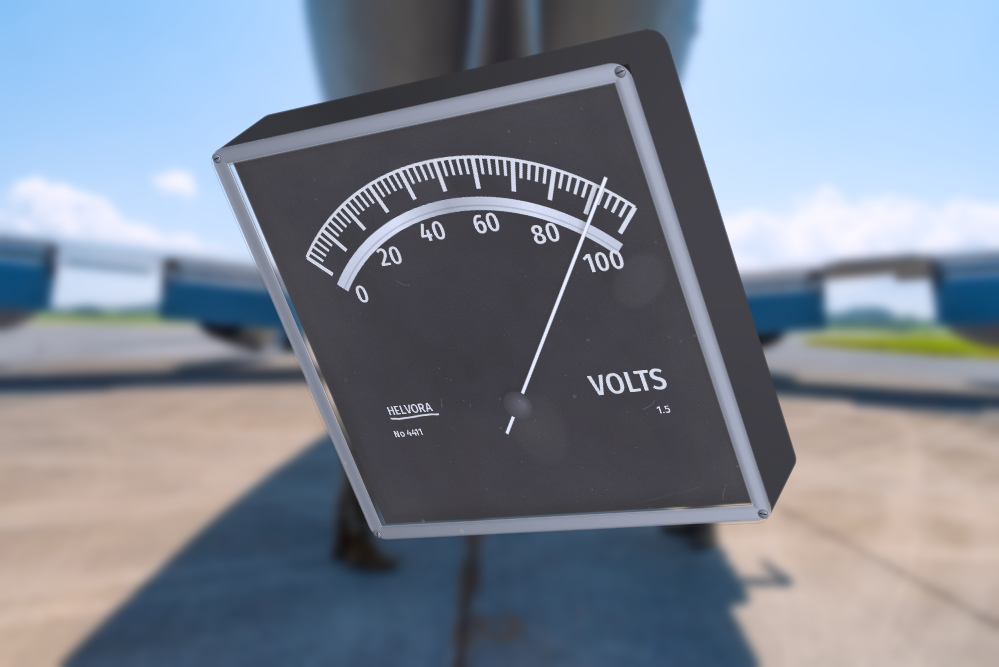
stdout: 92 V
